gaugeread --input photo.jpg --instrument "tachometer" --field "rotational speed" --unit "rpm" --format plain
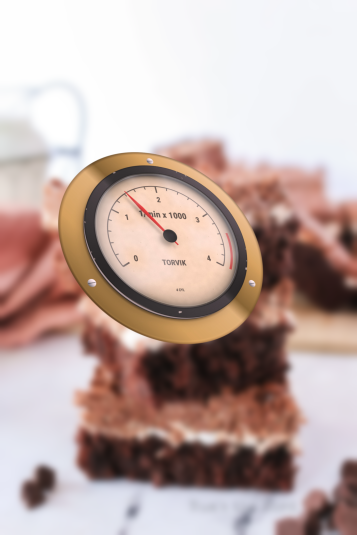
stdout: 1400 rpm
